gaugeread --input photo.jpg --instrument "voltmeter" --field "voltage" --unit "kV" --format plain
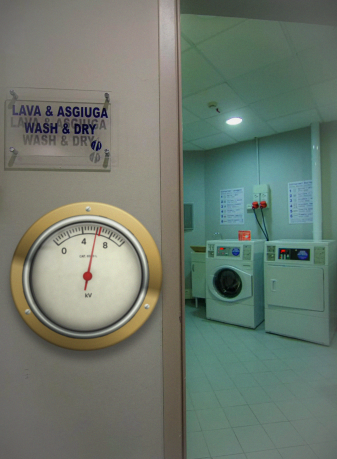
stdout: 6 kV
